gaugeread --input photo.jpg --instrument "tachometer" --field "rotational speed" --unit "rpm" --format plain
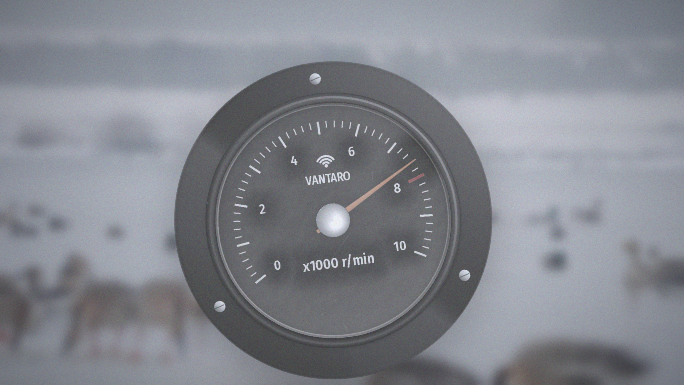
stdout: 7600 rpm
